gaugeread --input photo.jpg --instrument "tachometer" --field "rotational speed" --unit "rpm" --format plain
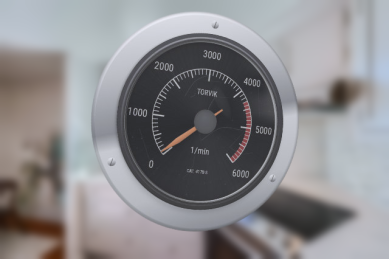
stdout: 100 rpm
